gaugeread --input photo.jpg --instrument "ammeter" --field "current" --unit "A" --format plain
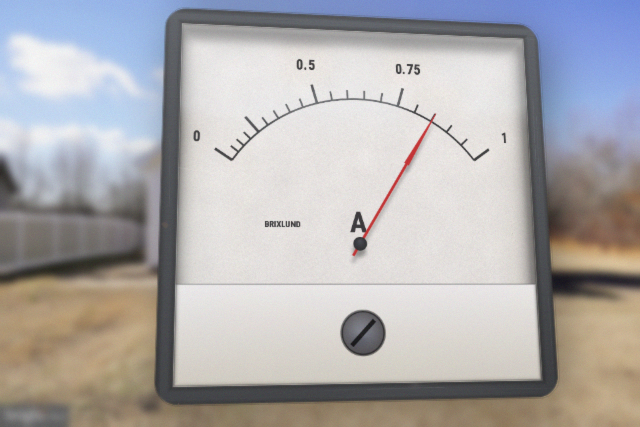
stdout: 0.85 A
